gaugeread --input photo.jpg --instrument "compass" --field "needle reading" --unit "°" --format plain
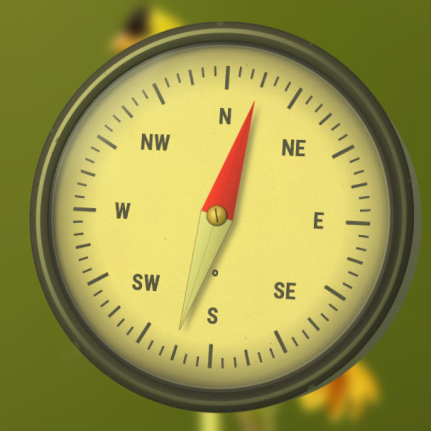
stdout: 15 °
